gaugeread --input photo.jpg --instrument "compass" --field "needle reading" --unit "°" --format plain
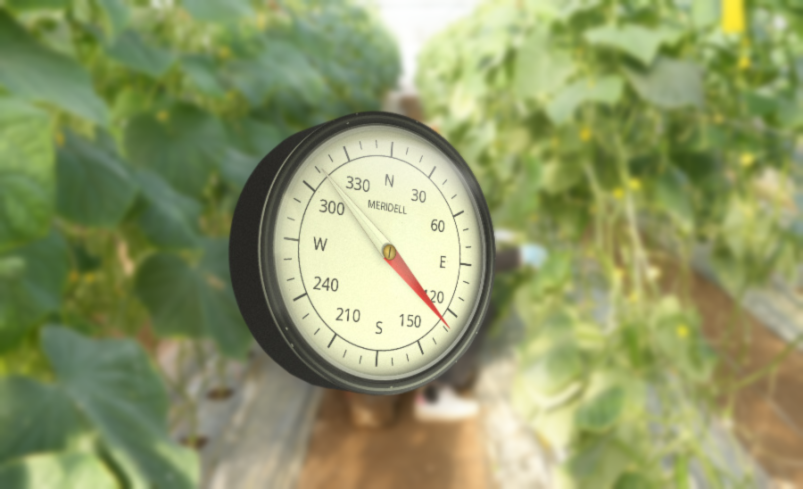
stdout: 130 °
